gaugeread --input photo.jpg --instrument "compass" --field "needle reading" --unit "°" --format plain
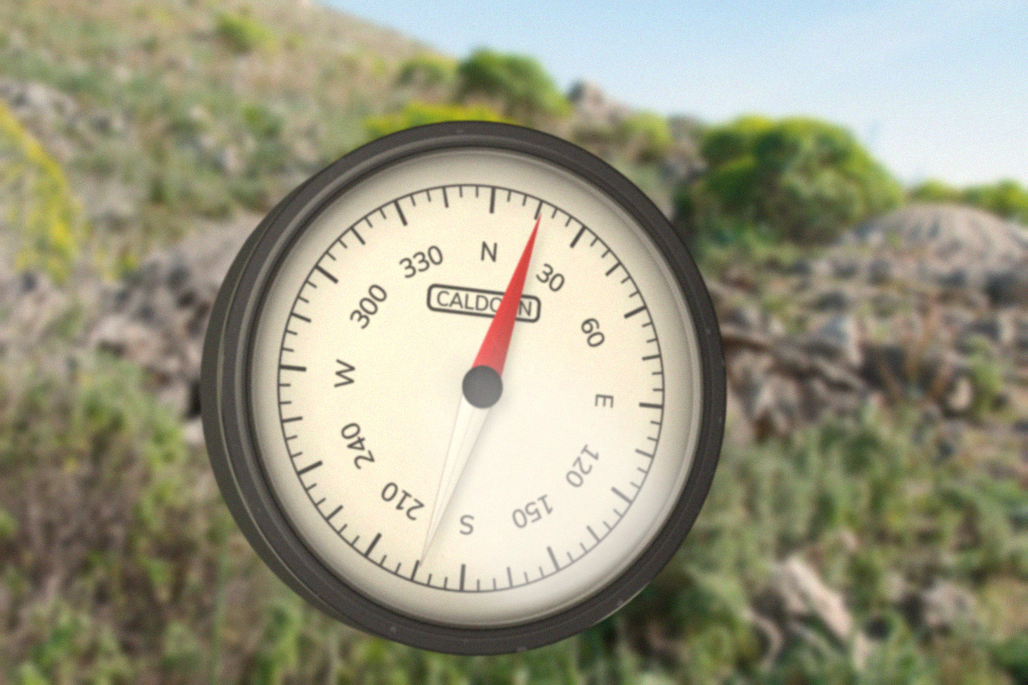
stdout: 15 °
